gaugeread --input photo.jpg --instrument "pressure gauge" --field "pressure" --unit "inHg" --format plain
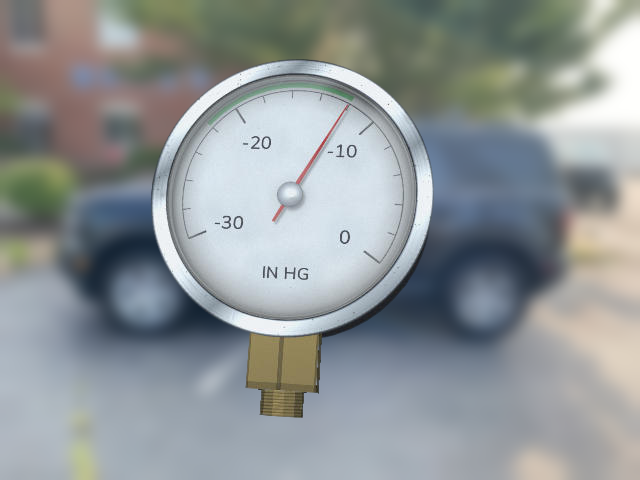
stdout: -12 inHg
